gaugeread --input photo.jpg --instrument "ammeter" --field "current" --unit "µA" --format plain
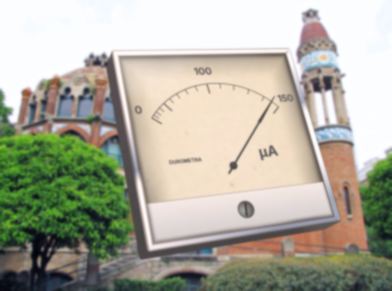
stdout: 145 µA
